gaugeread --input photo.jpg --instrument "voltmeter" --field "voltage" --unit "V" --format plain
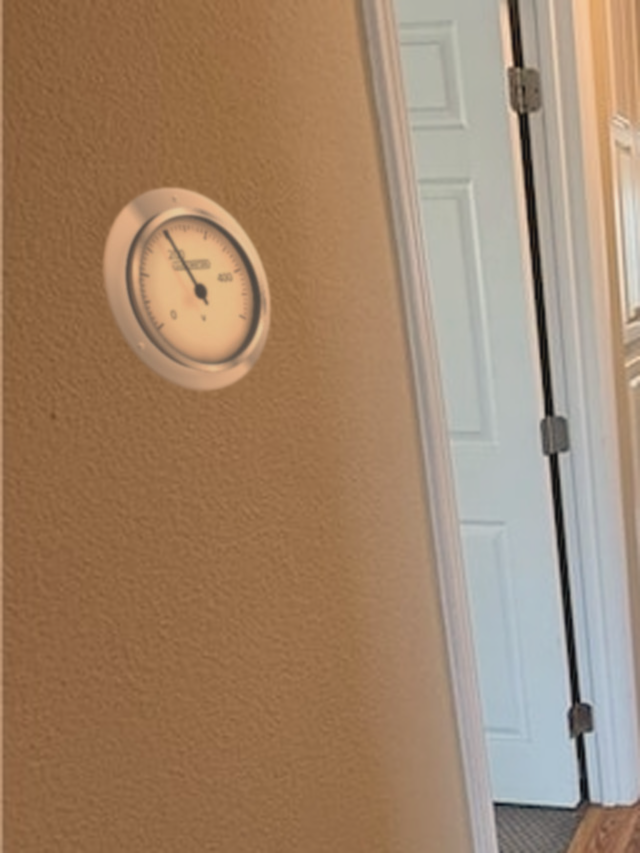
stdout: 200 V
